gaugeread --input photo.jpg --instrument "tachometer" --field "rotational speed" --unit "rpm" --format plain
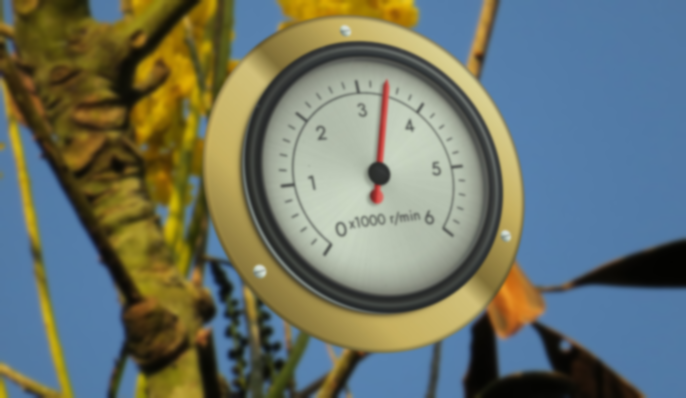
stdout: 3400 rpm
